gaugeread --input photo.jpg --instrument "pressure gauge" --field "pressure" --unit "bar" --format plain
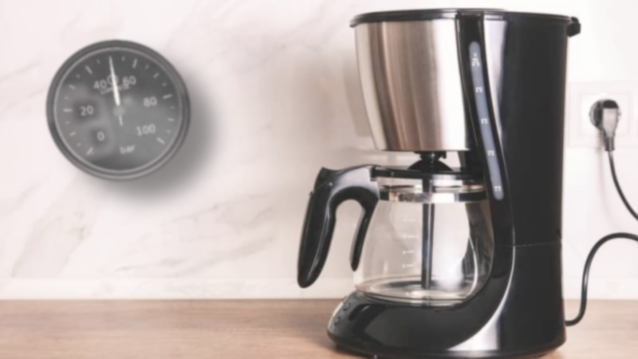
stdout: 50 bar
